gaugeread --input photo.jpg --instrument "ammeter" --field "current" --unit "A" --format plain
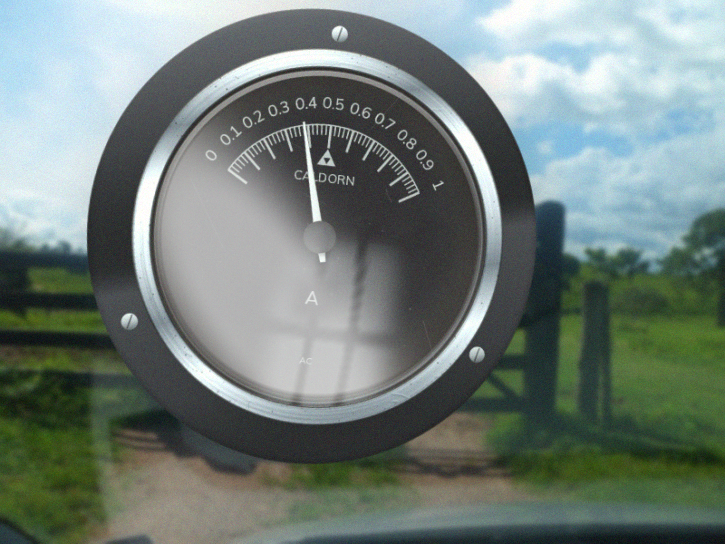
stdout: 0.38 A
